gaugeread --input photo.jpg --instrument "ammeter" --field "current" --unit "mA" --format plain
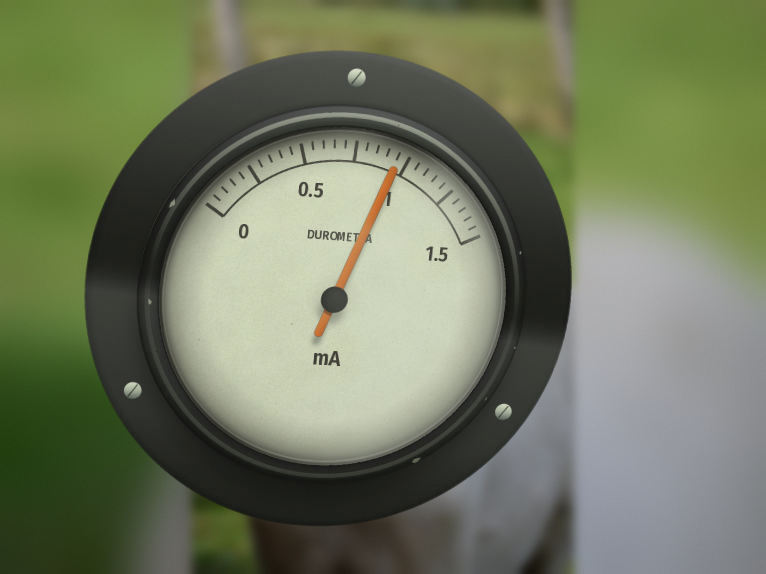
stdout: 0.95 mA
